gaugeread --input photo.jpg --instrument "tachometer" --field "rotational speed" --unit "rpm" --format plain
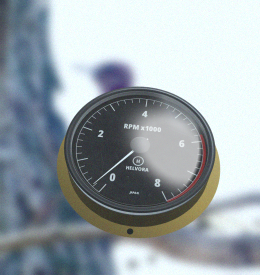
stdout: 200 rpm
